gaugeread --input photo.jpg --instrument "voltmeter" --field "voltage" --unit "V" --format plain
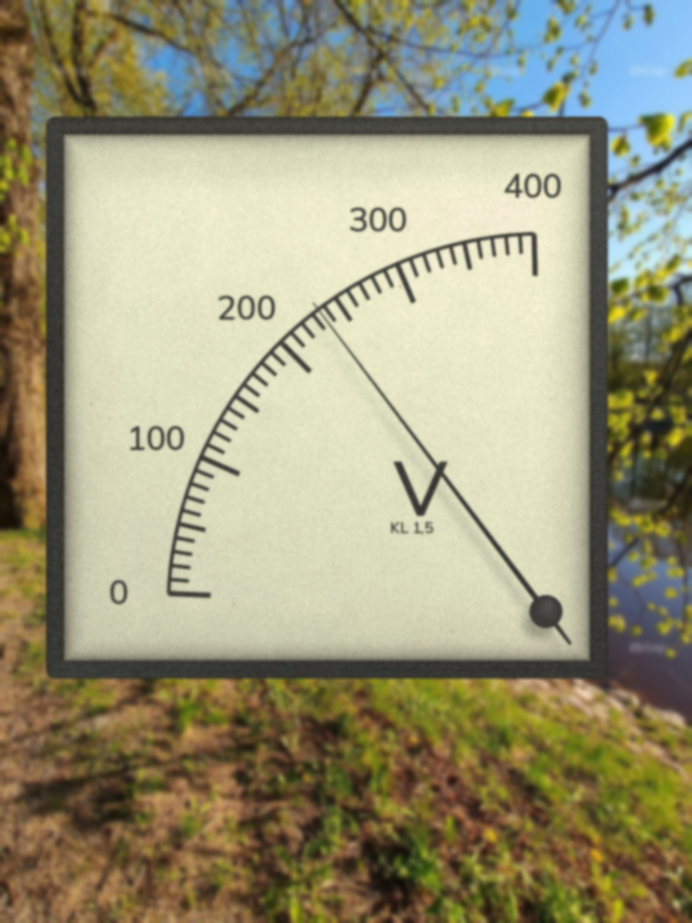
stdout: 235 V
